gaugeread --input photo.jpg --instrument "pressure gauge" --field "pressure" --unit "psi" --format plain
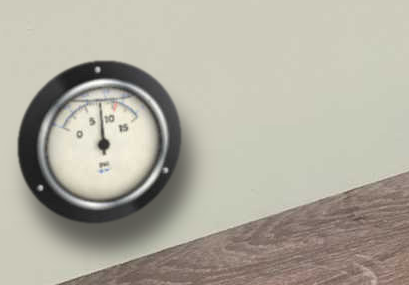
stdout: 7.5 psi
